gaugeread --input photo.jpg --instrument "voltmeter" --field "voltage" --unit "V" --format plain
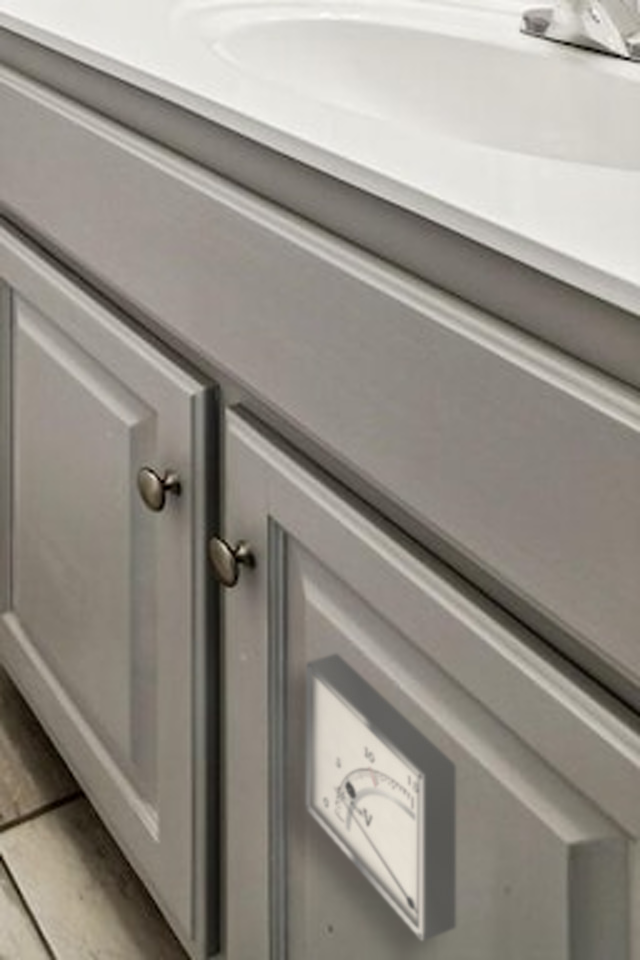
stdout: 2.5 V
